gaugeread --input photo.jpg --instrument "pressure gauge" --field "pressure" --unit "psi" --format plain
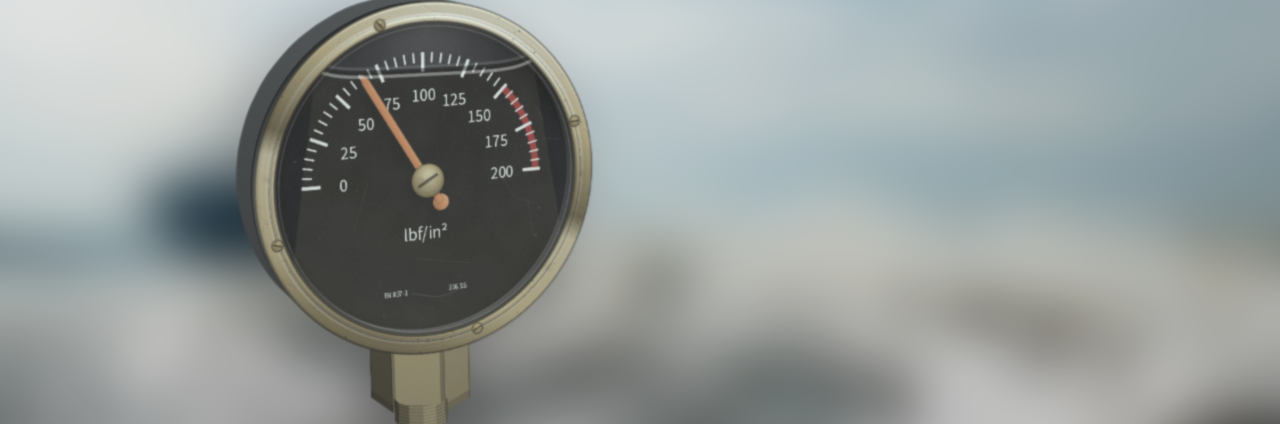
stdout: 65 psi
